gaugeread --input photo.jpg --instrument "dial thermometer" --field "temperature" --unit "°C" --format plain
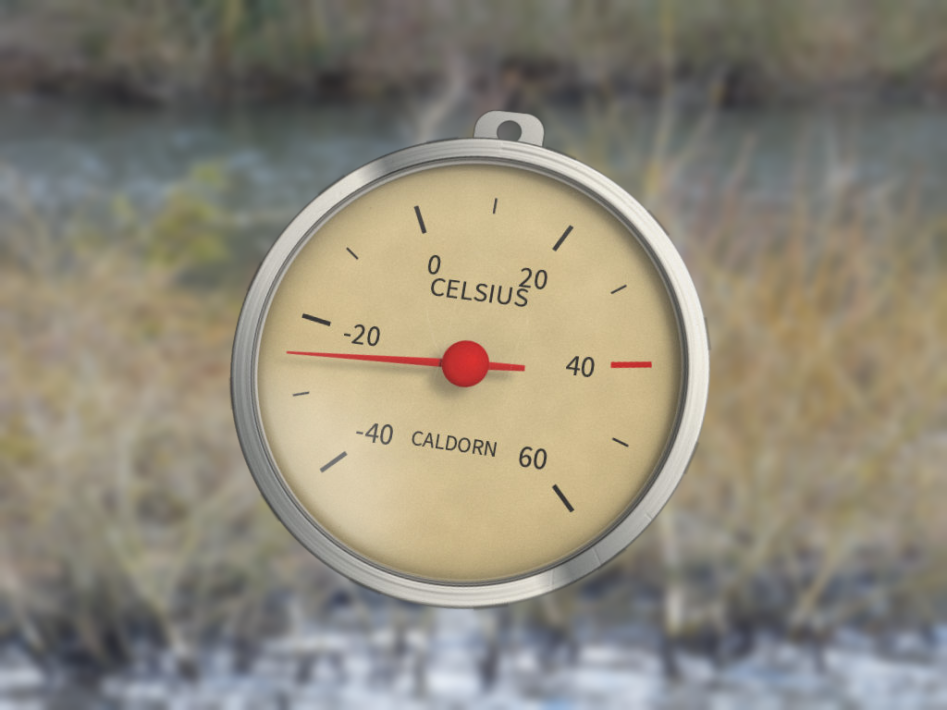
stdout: -25 °C
